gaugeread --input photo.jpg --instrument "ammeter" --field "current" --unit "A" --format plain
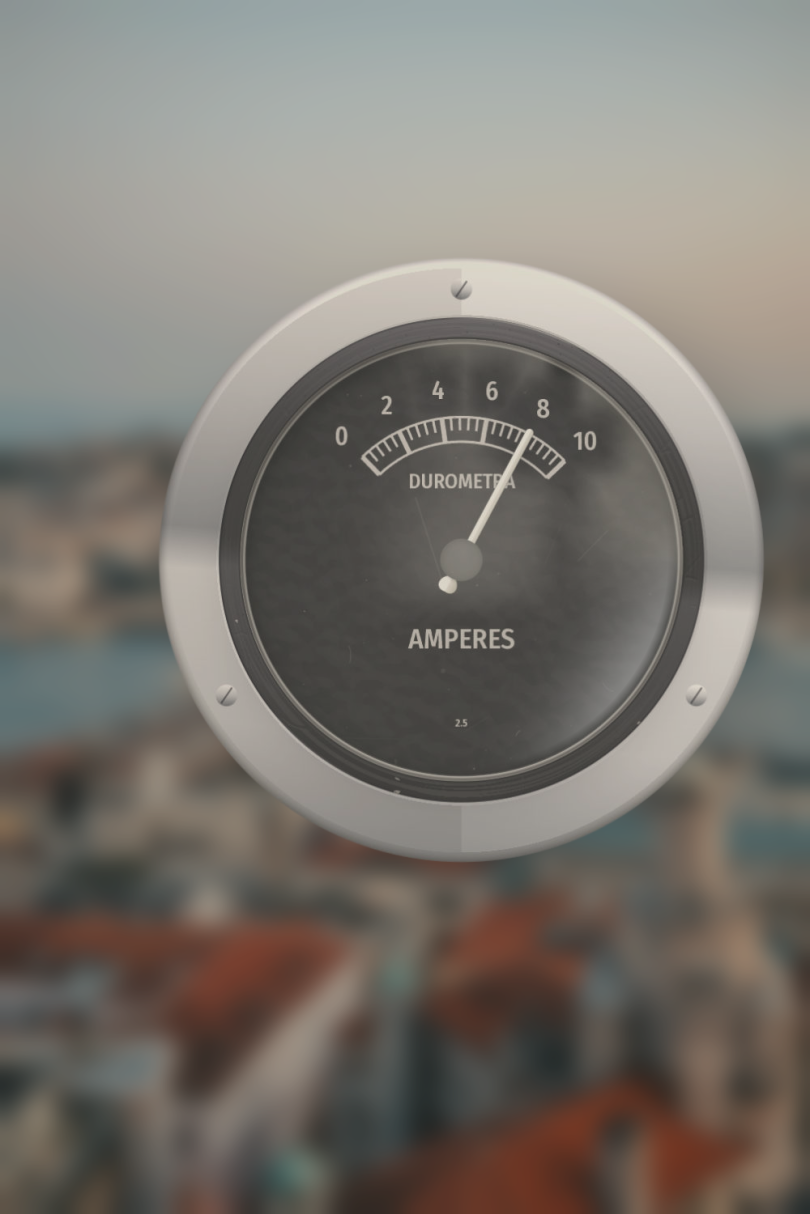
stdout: 8 A
